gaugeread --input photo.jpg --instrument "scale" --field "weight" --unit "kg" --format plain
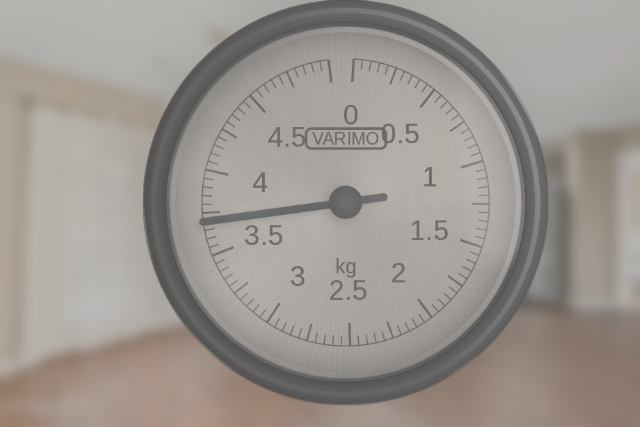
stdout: 3.7 kg
